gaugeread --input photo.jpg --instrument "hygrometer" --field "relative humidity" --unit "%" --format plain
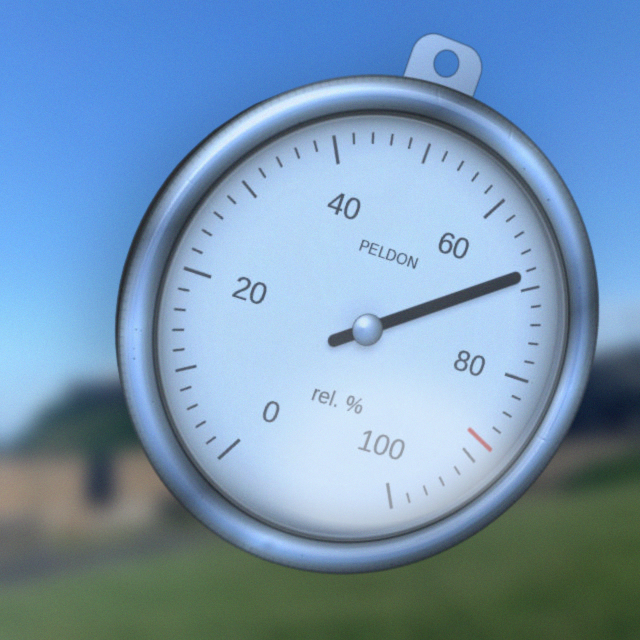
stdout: 68 %
